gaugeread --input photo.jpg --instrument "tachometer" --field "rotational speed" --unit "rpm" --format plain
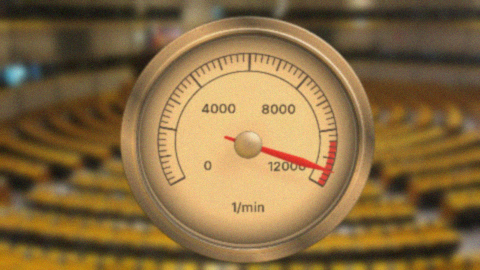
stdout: 11400 rpm
